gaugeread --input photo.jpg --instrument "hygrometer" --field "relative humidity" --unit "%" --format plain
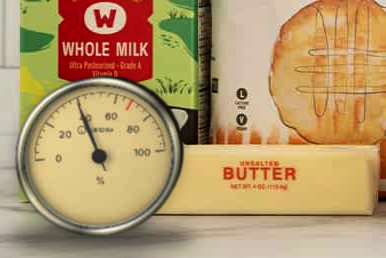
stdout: 40 %
